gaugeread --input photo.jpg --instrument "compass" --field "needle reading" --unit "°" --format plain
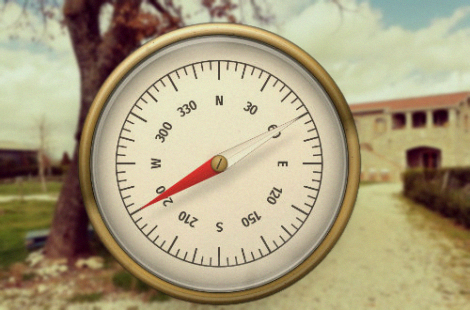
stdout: 240 °
